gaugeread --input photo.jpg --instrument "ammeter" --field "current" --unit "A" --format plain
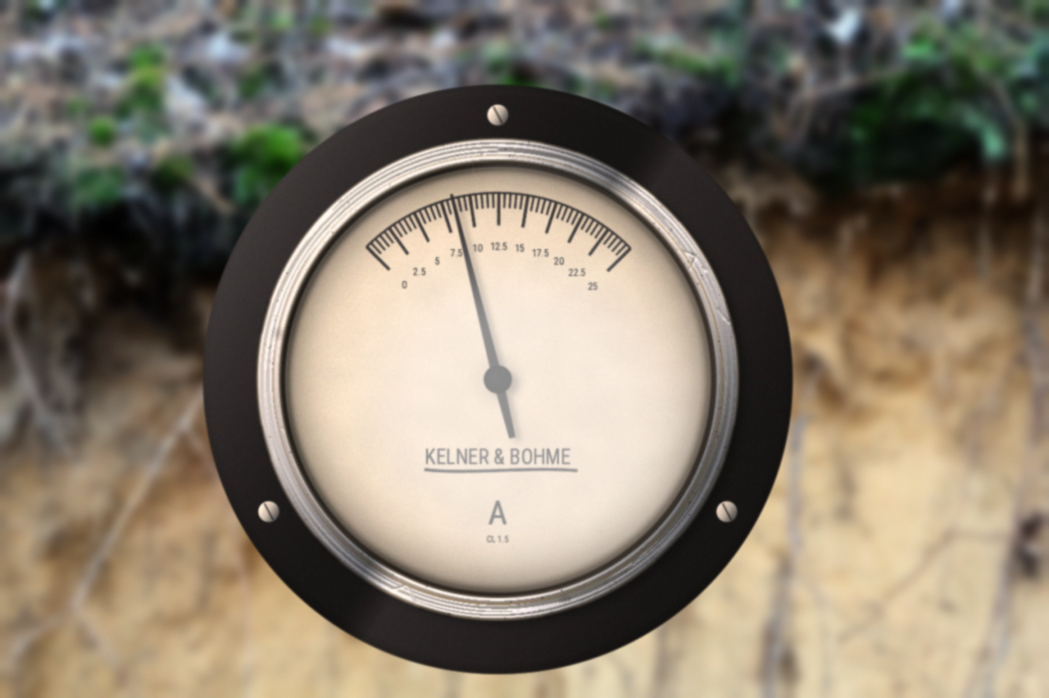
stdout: 8.5 A
